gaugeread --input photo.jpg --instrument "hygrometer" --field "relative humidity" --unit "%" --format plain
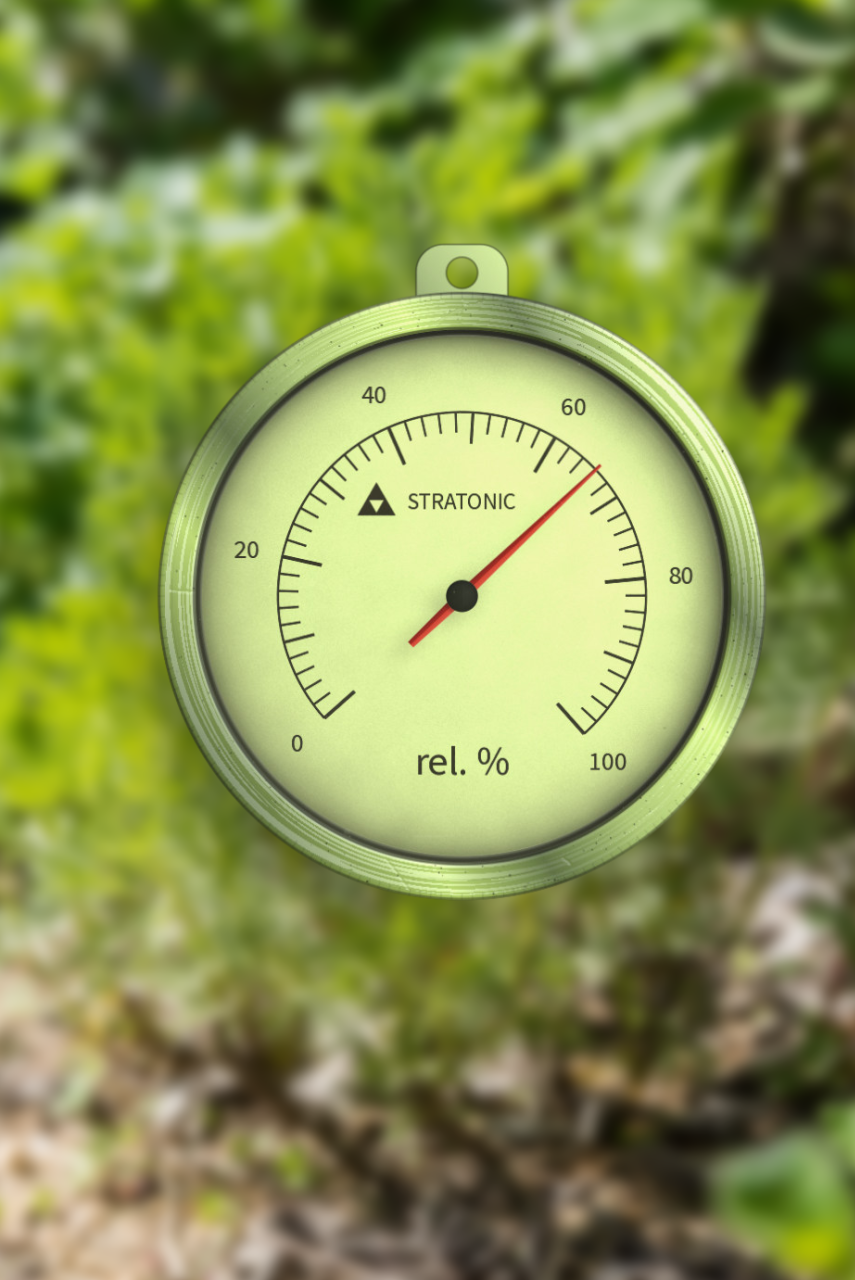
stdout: 66 %
